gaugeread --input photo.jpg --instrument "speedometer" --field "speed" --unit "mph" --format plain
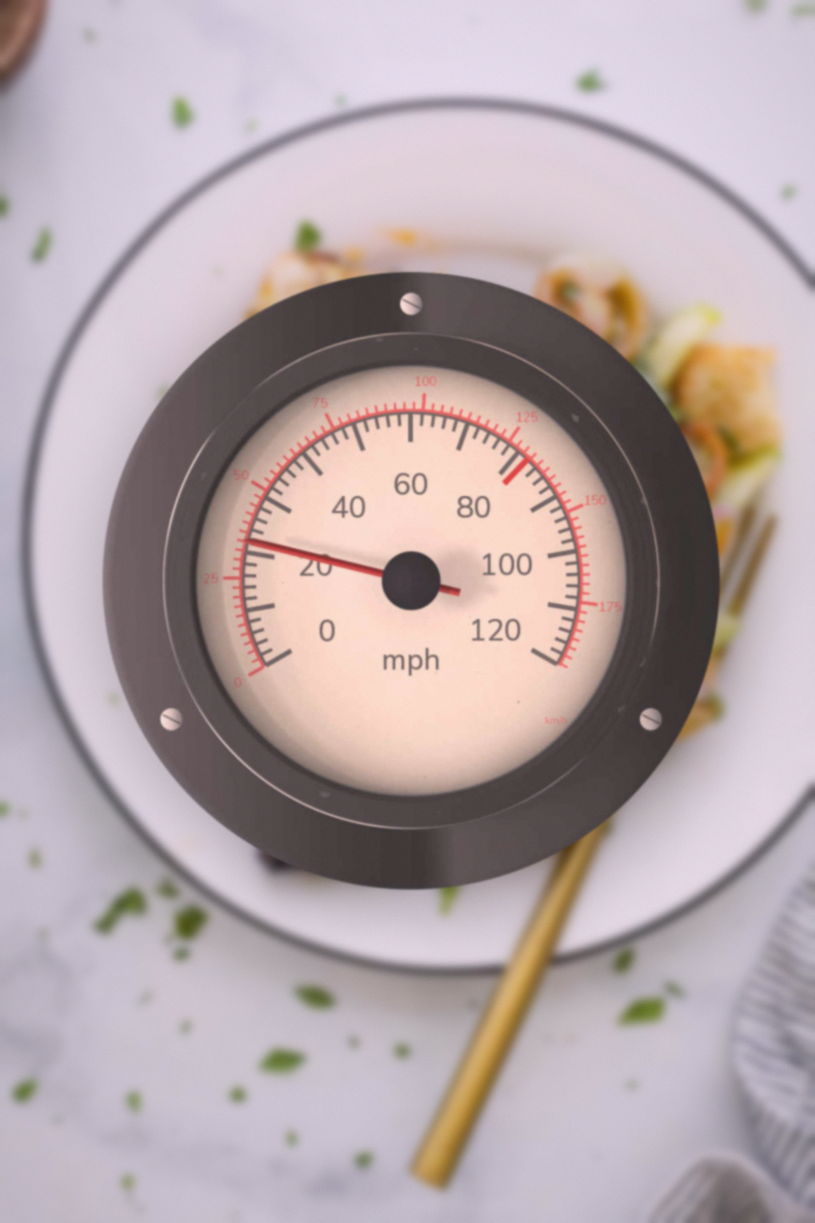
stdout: 22 mph
